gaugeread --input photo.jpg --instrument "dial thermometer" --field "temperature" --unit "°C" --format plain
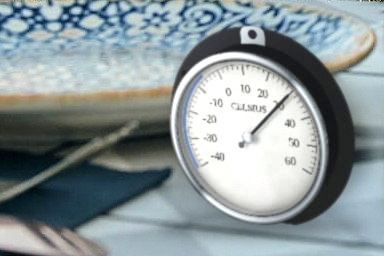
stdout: 30 °C
